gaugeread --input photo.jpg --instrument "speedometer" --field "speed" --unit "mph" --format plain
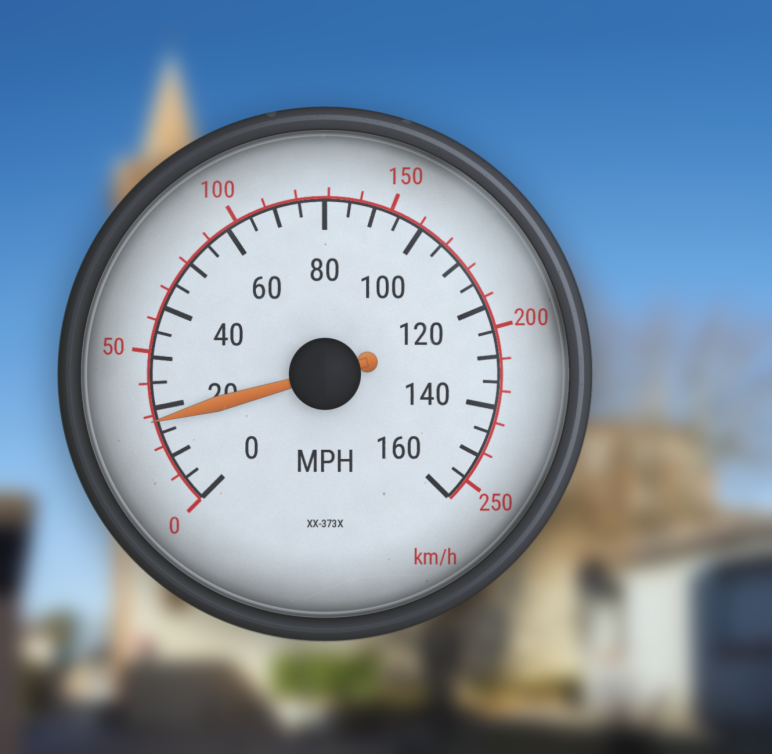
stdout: 17.5 mph
